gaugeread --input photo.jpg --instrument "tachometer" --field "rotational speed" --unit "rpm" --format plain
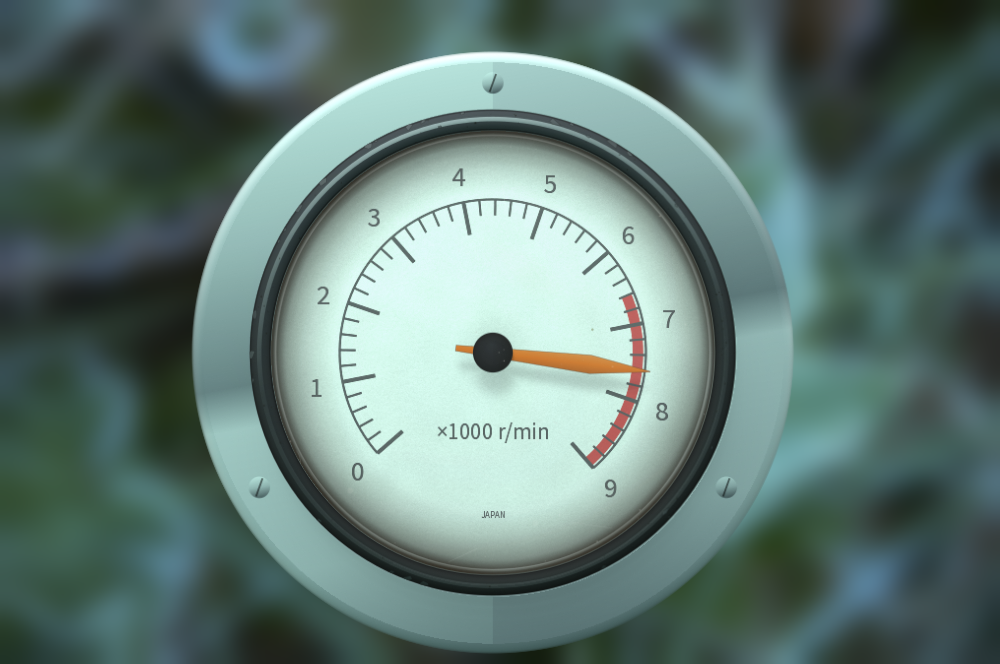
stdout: 7600 rpm
